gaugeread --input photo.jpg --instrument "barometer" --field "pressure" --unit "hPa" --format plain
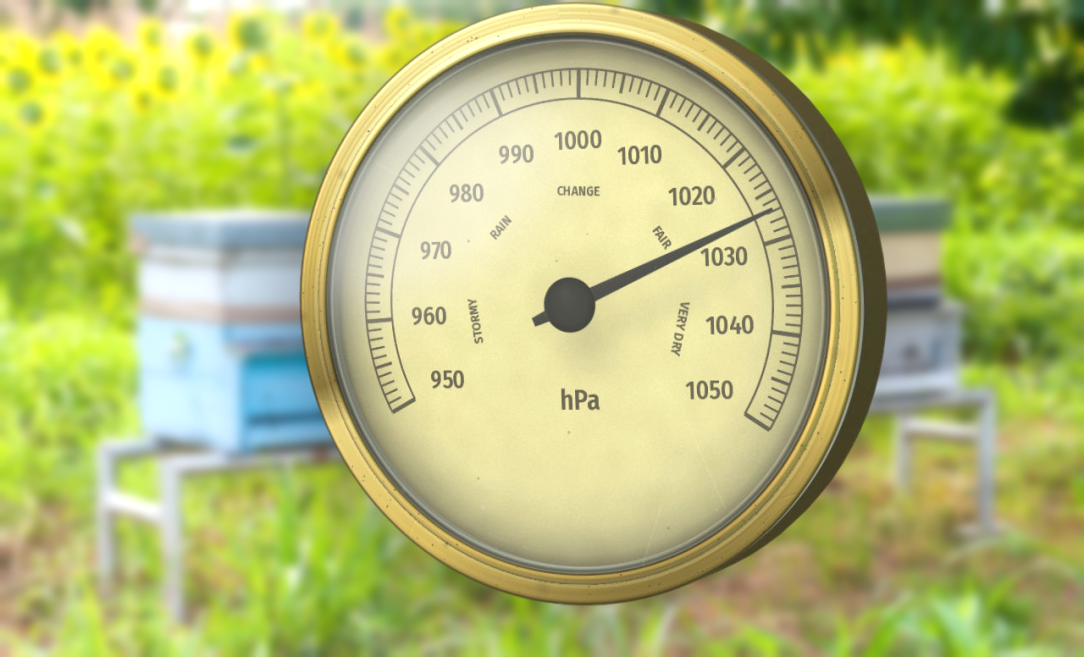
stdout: 1027 hPa
